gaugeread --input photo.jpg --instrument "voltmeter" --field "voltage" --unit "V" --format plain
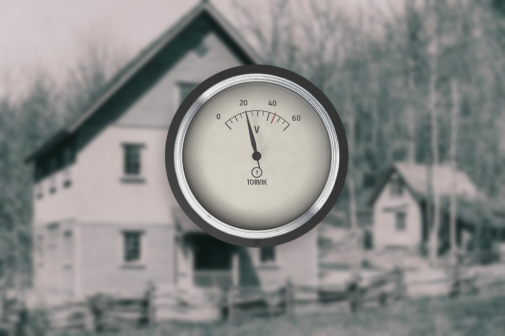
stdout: 20 V
